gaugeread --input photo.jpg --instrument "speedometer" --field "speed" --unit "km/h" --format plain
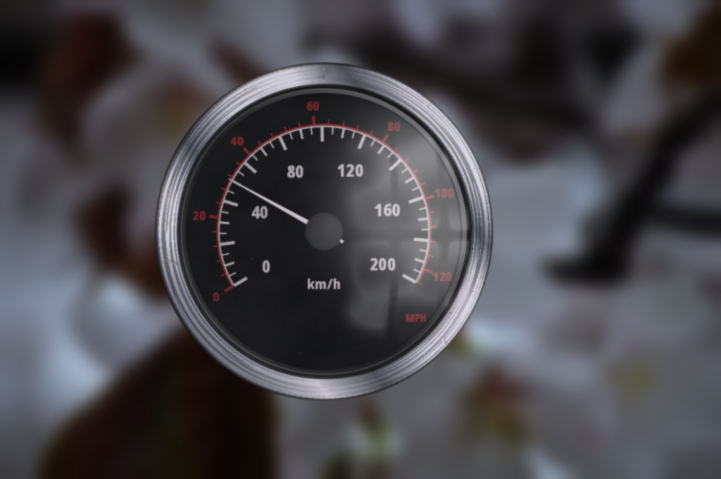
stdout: 50 km/h
